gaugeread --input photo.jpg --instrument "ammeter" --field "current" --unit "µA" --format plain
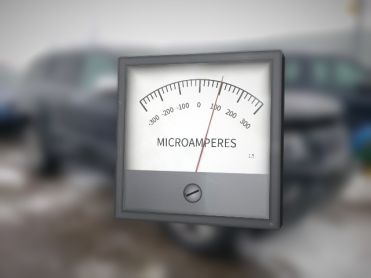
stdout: 100 µA
